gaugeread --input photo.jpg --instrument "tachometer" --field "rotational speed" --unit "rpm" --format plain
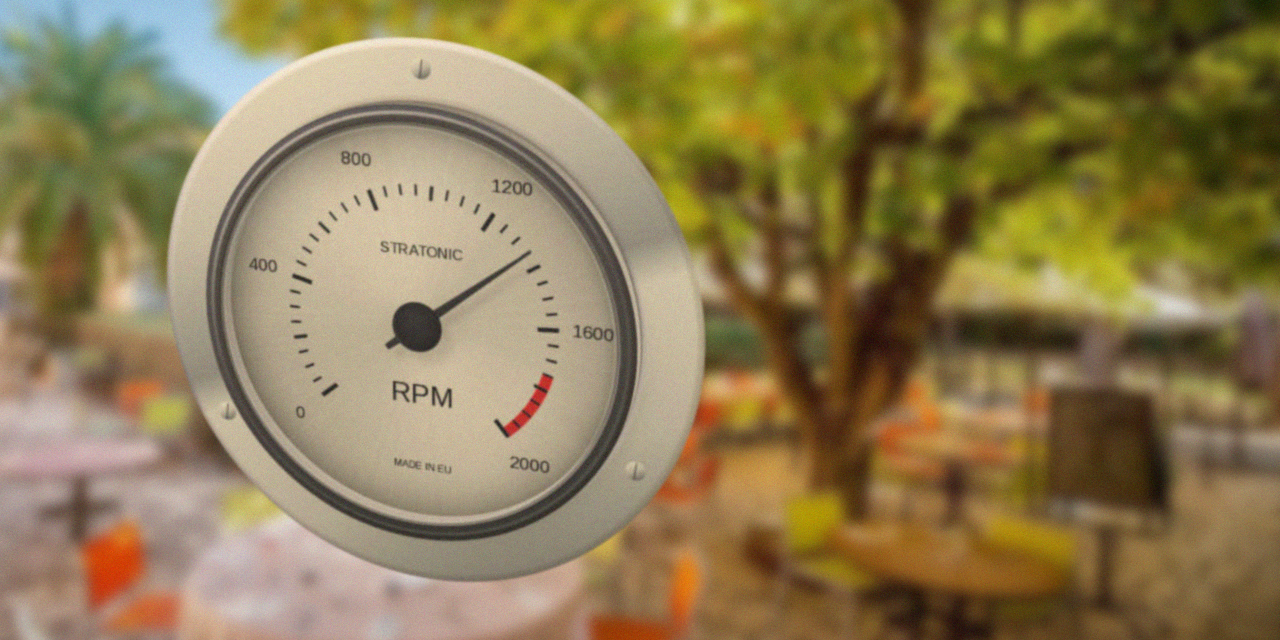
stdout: 1350 rpm
